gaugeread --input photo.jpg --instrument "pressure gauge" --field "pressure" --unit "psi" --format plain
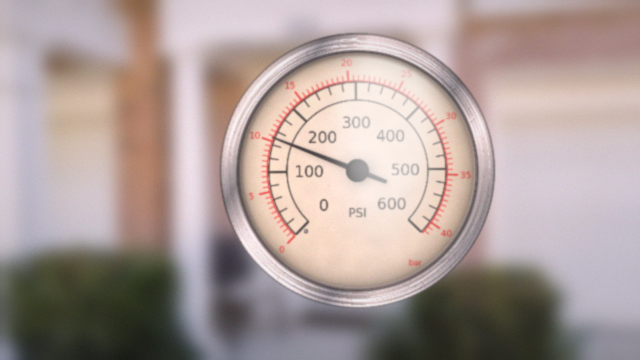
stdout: 150 psi
